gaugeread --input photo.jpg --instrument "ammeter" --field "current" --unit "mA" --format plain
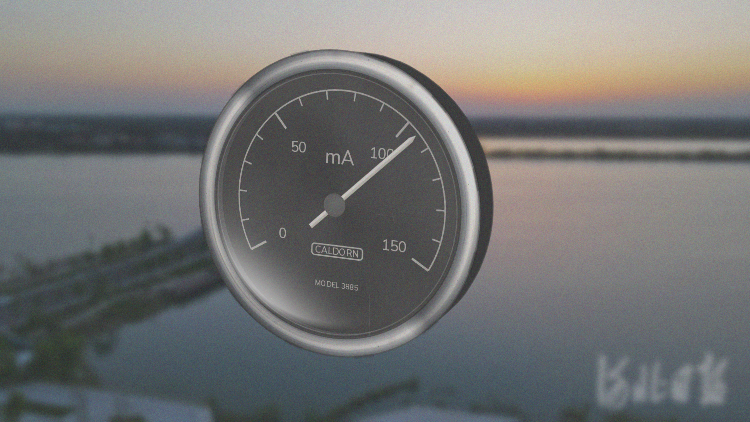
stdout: 105 mA
